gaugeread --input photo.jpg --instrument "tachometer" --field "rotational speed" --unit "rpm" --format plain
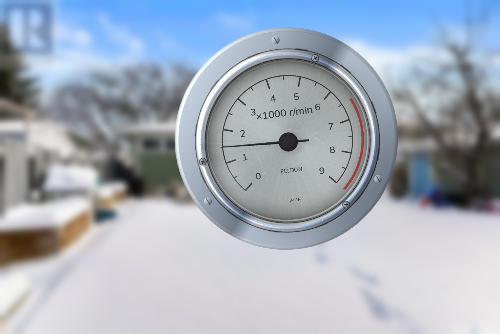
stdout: 1500 rpm
